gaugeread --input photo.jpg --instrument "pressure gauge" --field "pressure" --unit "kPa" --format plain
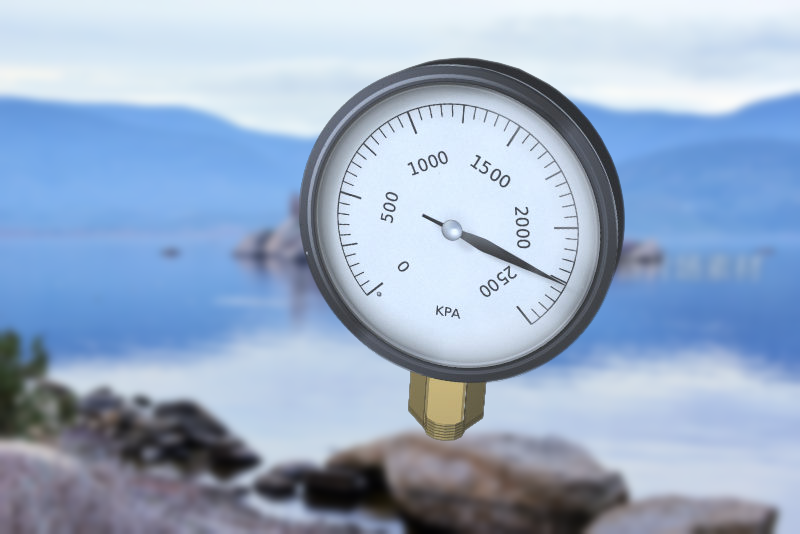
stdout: 2250 kPa
